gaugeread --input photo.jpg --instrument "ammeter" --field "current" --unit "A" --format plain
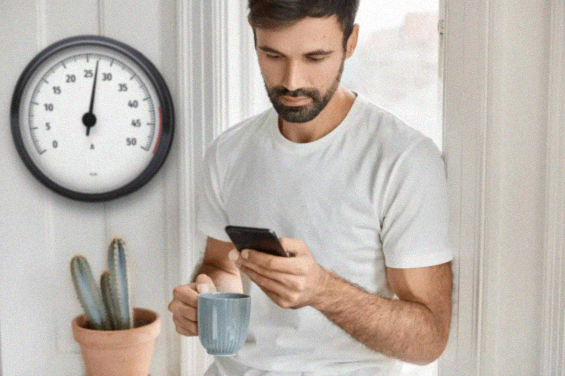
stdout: 27.5 A
